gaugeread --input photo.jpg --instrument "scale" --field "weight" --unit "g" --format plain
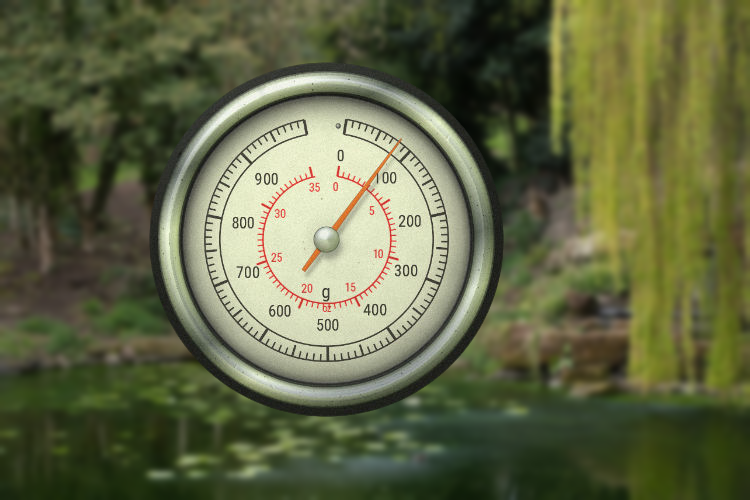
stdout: 80 g
